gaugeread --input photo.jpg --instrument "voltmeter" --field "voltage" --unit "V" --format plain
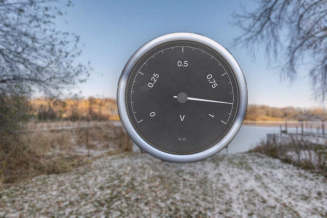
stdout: 0.9 V
